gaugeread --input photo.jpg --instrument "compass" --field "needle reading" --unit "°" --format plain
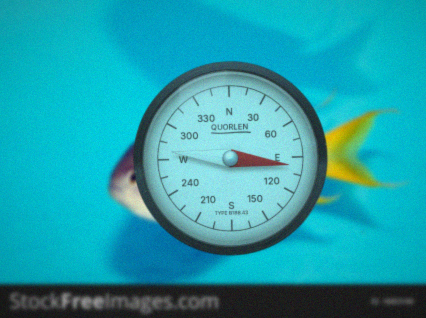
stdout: 97.5 °
